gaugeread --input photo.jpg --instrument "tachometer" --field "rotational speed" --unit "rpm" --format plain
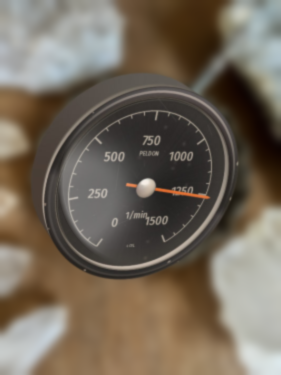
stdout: 1250 rpm
